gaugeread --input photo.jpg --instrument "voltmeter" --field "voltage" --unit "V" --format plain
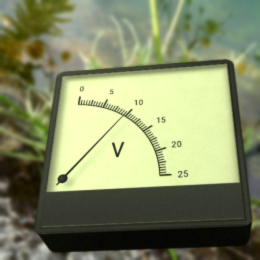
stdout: 10 V
